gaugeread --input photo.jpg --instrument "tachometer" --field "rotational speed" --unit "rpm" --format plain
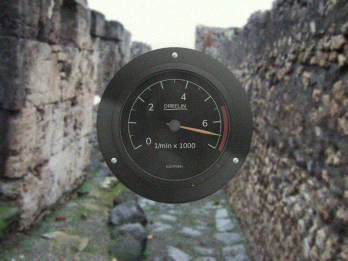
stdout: 6500 rpm
